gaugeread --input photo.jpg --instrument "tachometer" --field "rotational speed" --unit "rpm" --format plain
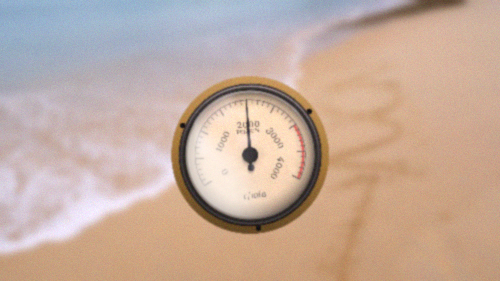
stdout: 2000 rpm
